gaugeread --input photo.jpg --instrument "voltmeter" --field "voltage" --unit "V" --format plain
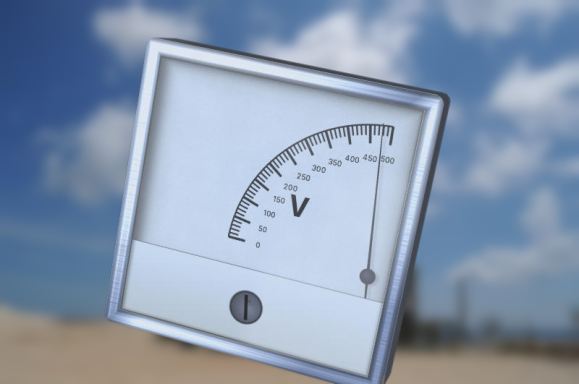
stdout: 480 V
